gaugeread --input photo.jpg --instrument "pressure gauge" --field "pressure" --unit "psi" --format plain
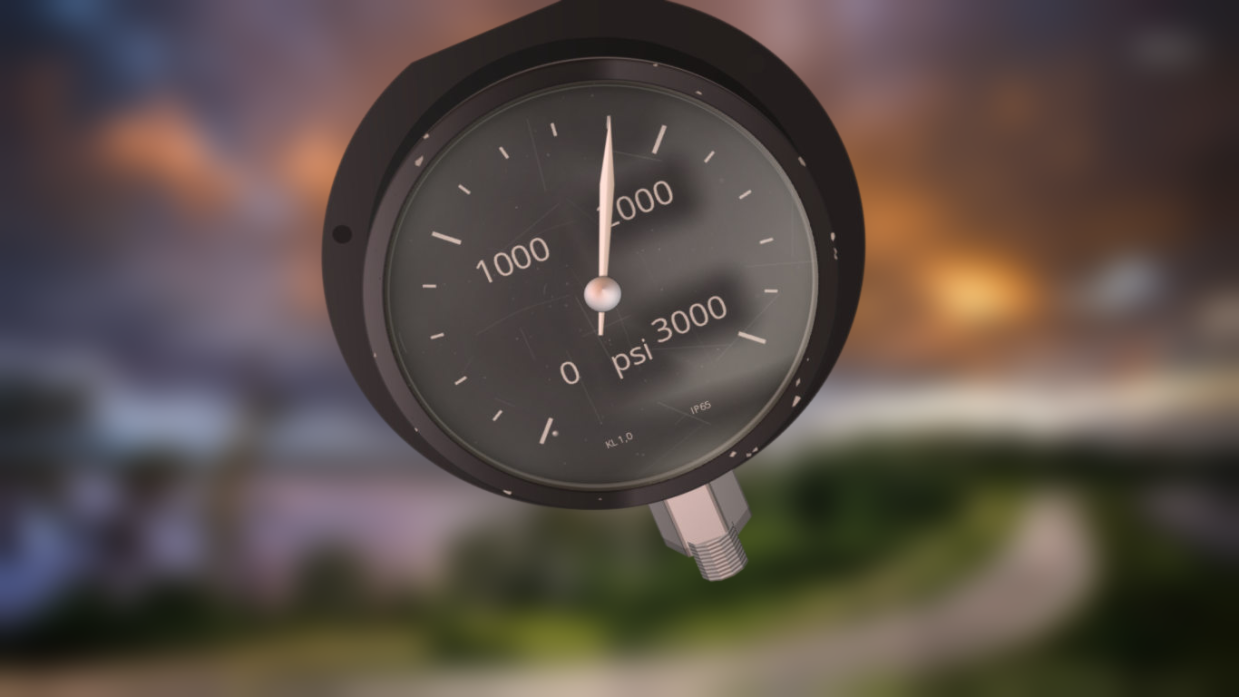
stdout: 1800 psi
